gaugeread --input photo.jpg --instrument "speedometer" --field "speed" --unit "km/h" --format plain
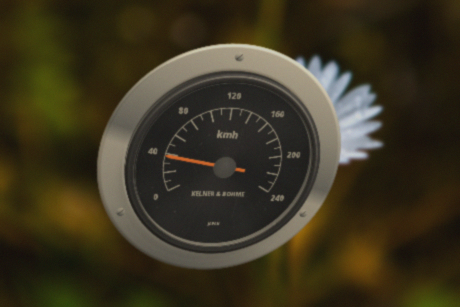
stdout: 40 km/h
